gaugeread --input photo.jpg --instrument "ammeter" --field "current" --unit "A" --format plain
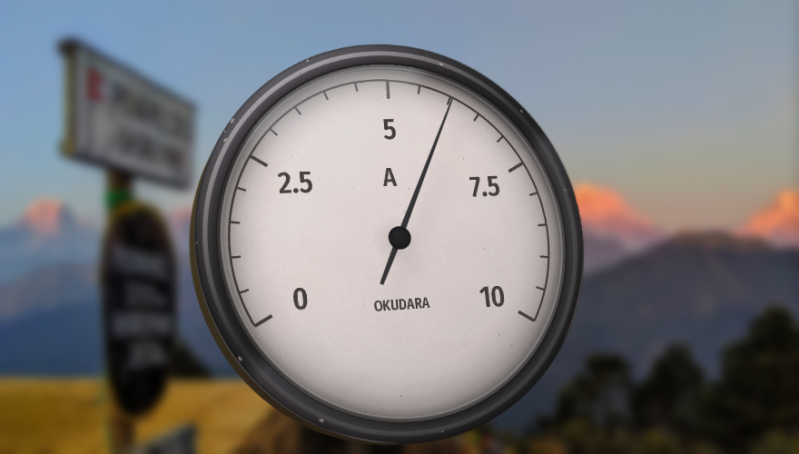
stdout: 6 A
